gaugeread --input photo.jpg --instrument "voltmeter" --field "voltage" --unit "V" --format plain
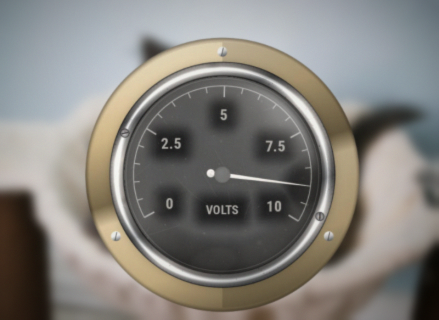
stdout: 9 V
